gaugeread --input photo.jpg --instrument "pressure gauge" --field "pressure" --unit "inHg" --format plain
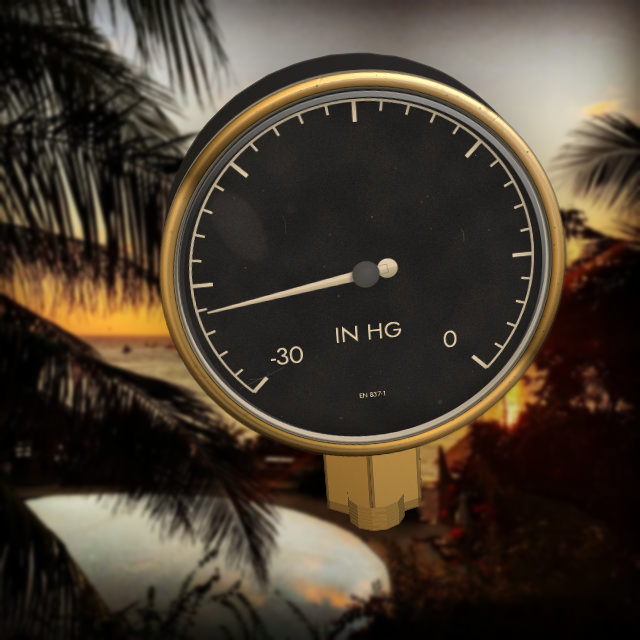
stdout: -26 inHg
